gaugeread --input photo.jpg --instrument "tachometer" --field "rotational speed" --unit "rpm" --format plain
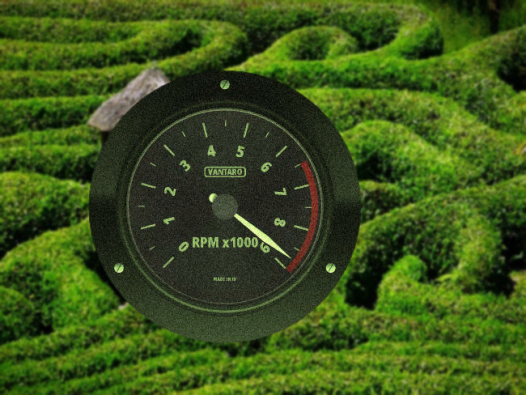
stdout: 8750 rpm
